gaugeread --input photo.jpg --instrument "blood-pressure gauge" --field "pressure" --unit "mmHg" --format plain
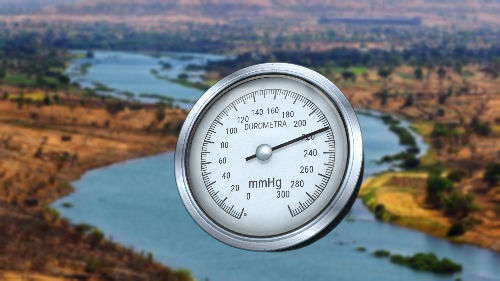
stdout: 220 mmHg
